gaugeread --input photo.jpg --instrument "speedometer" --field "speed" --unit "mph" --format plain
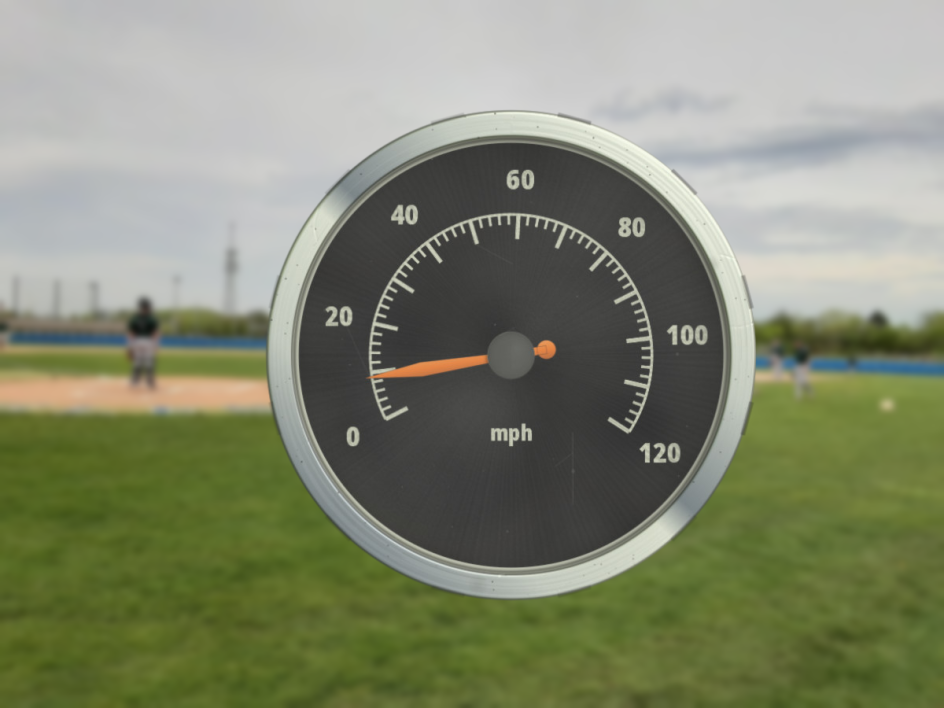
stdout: 9 mph
